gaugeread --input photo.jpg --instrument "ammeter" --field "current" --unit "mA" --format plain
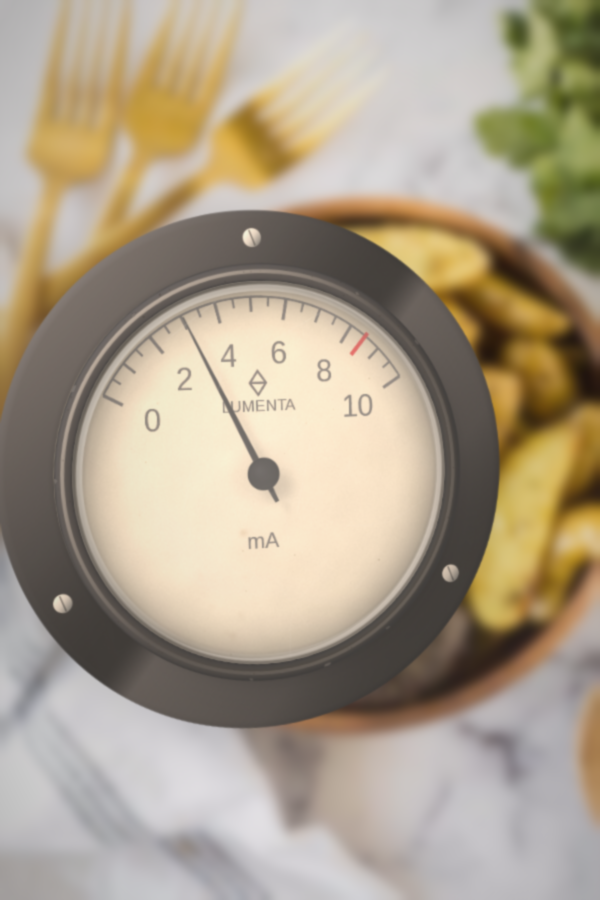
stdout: 3 mA
